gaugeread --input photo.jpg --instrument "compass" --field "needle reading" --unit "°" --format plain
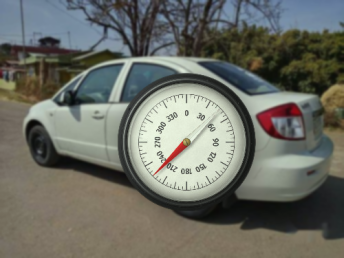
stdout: 225 °
